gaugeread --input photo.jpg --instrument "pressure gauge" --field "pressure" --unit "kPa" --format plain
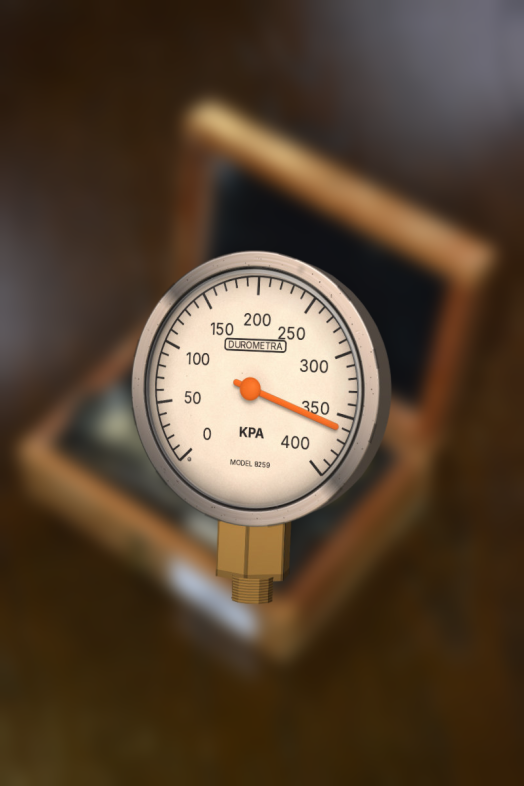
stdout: 360 kPa
